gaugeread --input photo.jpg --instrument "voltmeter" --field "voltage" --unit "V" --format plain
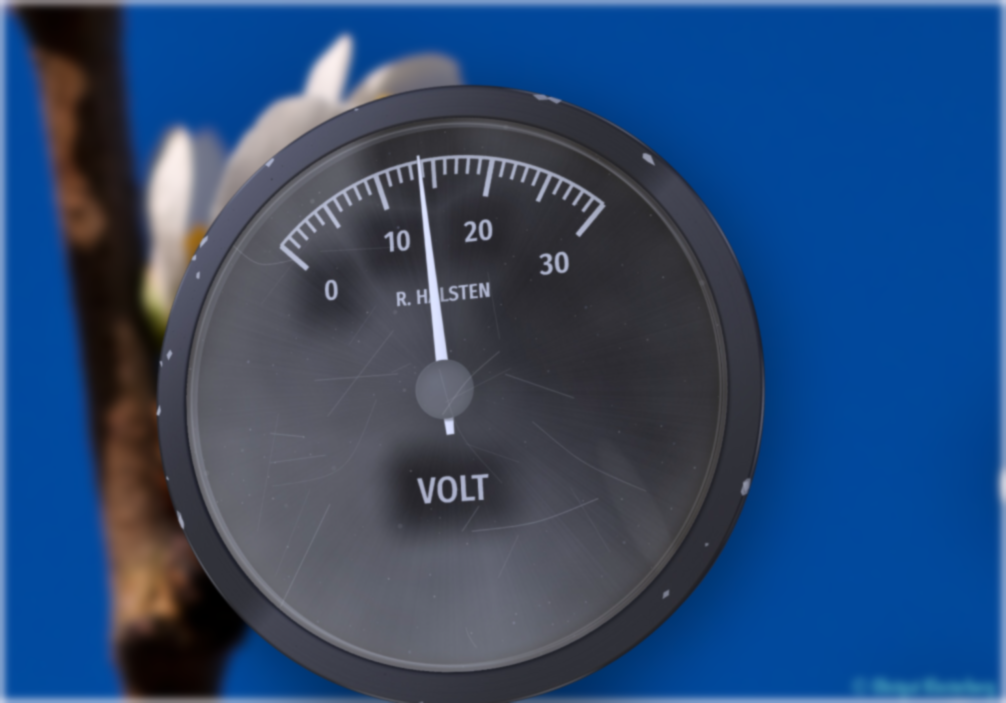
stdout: 14 V
